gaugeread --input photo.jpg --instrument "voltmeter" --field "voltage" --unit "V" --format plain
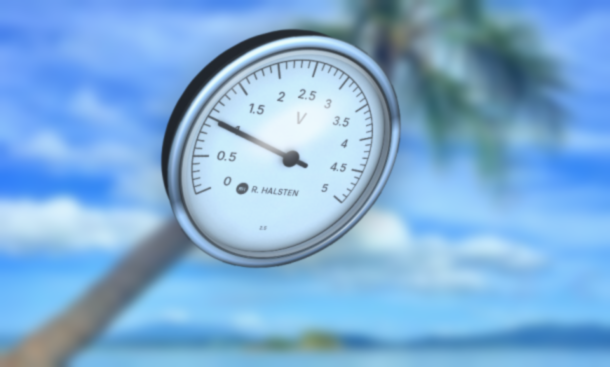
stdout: 1 V
